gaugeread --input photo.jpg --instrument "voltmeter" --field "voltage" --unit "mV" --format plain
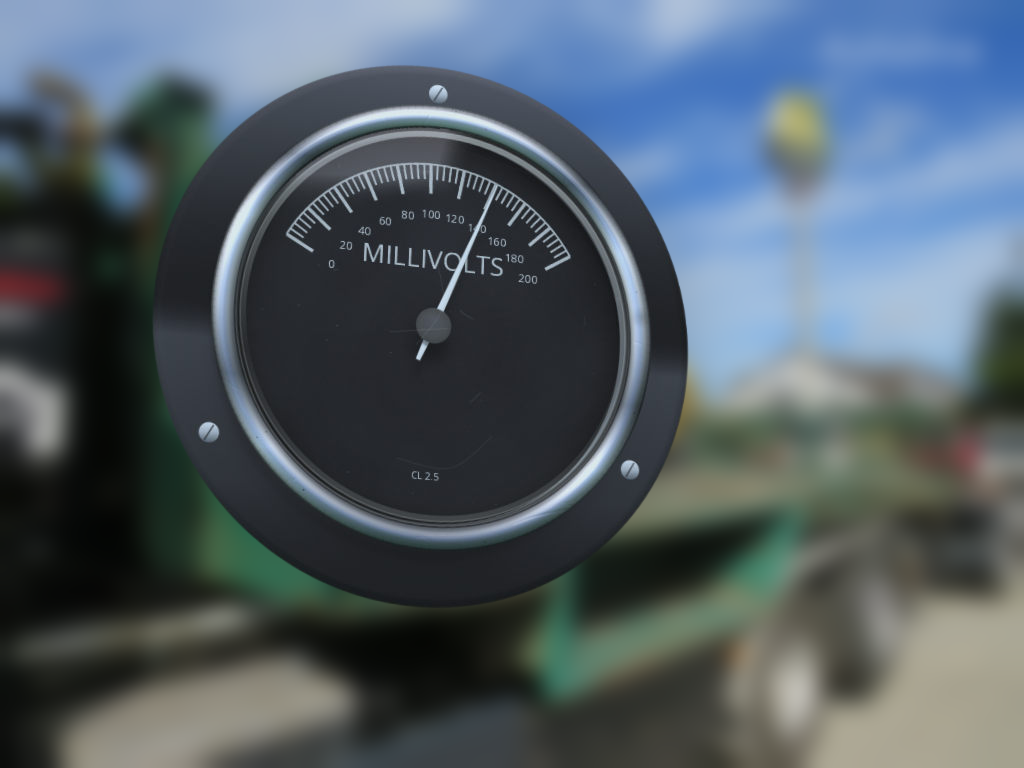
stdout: 140 mV
